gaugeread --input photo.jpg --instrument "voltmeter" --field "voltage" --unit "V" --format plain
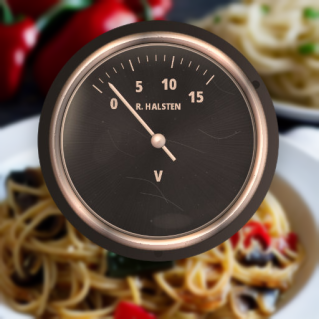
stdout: 1.5 V
